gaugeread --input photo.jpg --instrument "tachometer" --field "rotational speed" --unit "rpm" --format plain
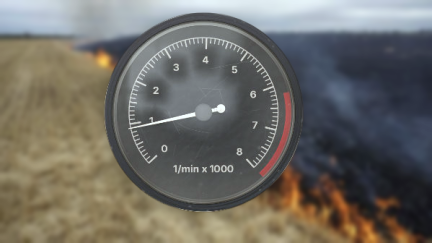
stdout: 900 rpm
